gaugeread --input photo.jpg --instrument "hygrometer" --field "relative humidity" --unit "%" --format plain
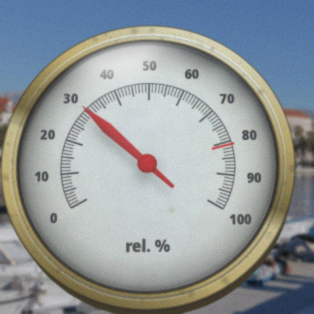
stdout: 30 %
